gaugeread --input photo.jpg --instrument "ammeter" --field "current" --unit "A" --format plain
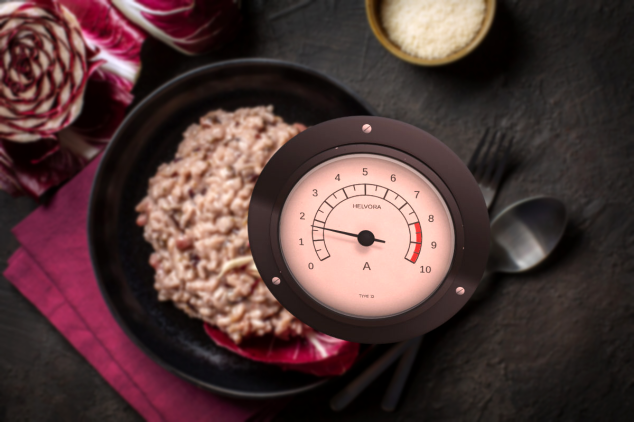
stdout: 1.75 A
